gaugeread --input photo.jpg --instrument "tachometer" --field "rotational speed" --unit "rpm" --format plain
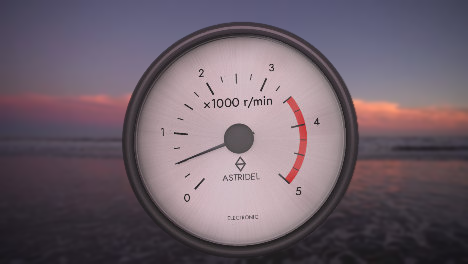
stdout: 500 rpm
